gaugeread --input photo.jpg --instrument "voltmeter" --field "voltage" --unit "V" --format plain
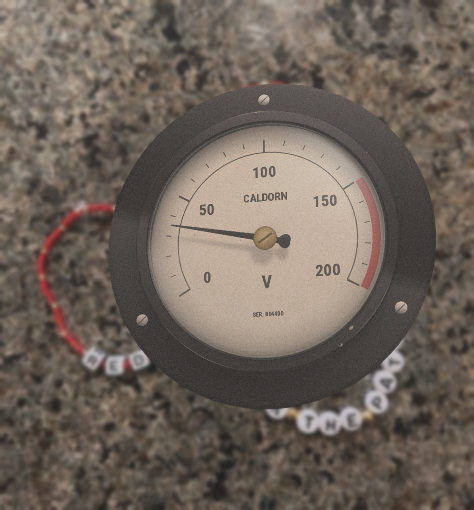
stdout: 35 V
